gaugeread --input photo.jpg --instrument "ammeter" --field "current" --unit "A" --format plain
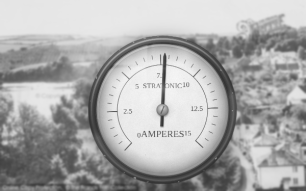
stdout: 7.75 A
